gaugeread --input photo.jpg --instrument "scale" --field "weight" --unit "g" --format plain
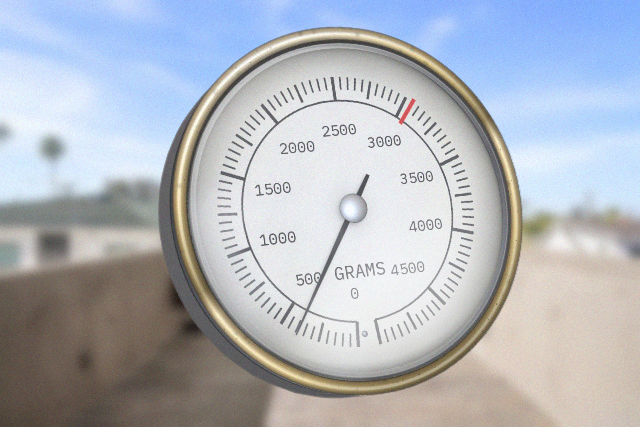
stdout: 400 g
